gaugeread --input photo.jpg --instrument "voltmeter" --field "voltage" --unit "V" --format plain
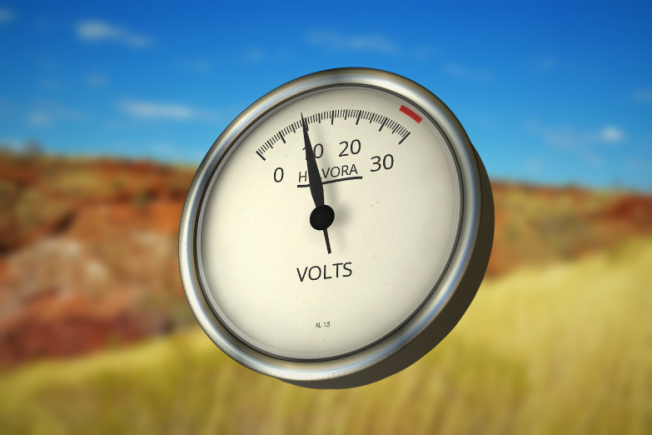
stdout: 10 V
